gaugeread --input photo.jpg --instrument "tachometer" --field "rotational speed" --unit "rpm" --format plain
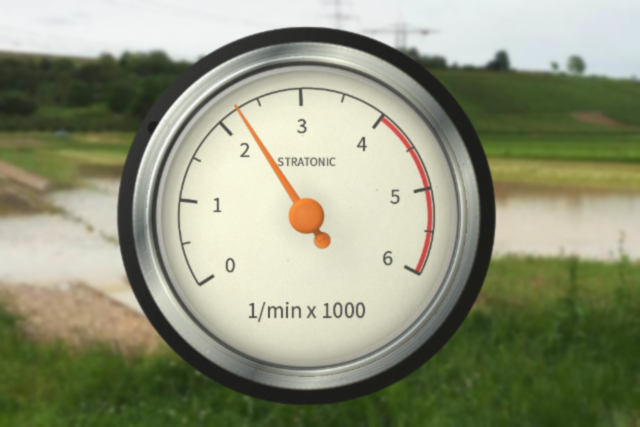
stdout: 2250 rpm
